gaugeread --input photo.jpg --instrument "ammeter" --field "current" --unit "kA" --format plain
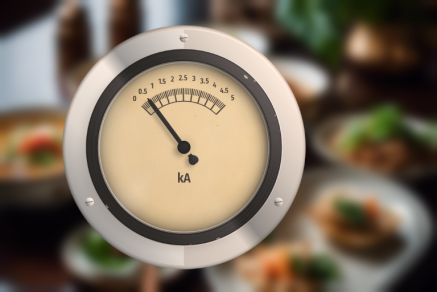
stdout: 0.5 kA
